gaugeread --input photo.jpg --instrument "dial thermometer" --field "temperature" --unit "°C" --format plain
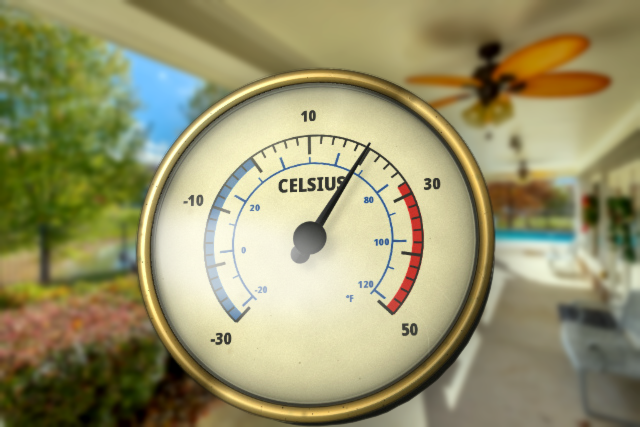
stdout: 20 °C
